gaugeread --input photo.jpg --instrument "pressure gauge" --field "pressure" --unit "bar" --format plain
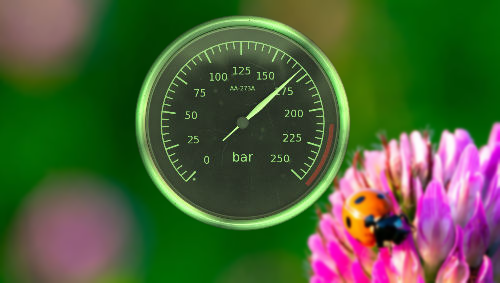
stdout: 170 bar
